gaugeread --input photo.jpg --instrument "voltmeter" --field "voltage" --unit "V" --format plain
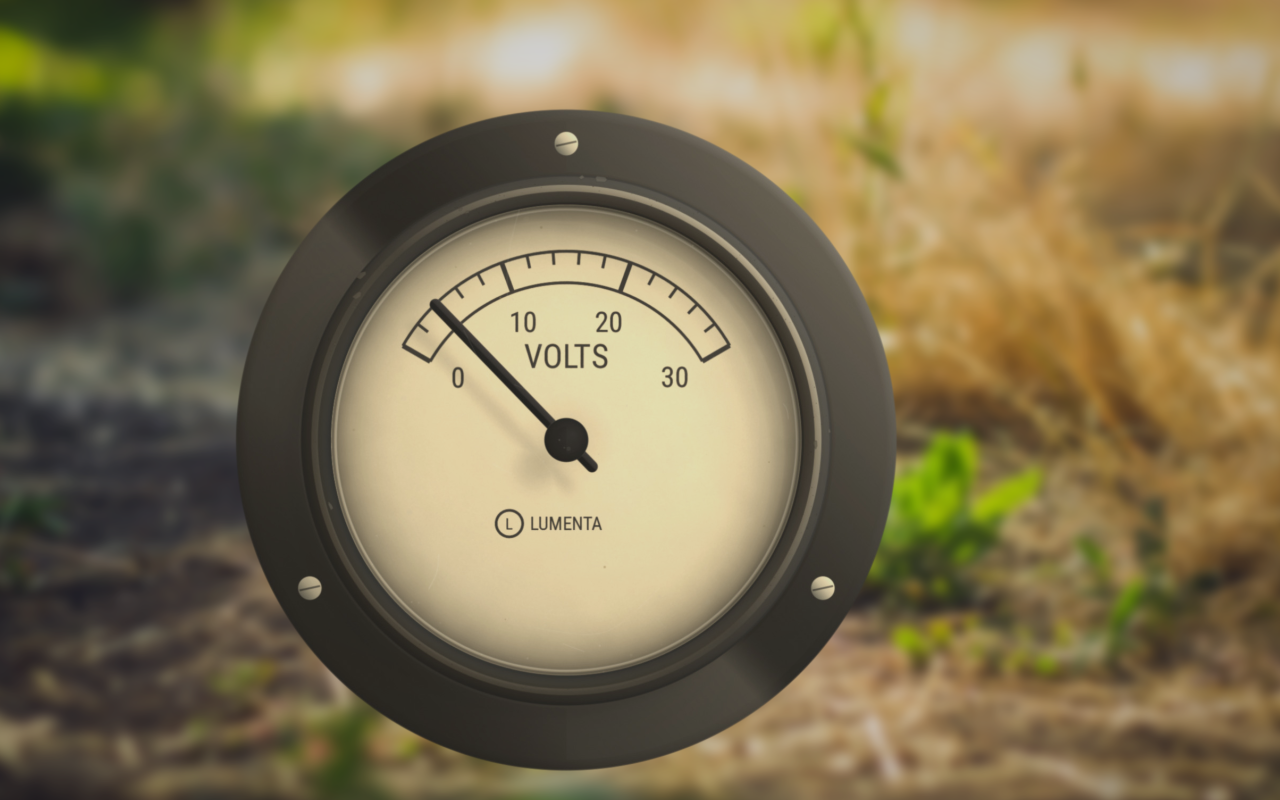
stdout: 4 V
